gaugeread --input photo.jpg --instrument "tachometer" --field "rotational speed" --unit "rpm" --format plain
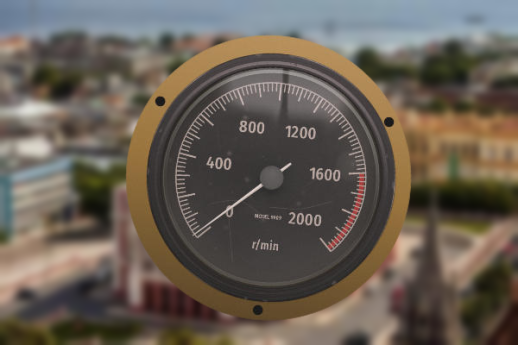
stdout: 20 rpm
